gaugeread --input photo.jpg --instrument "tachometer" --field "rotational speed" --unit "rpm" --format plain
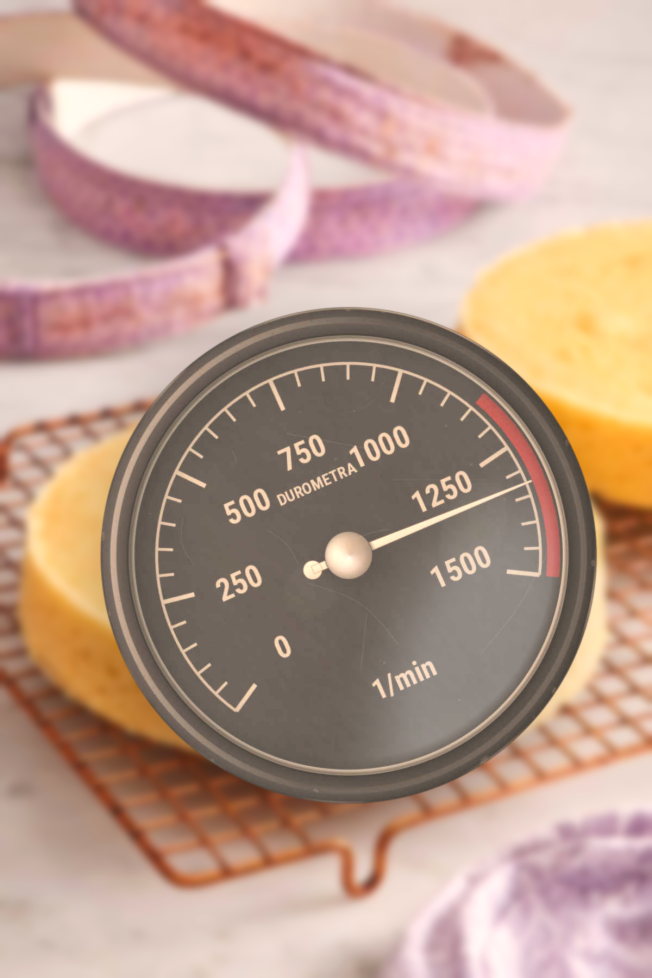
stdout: 1325 rpm
